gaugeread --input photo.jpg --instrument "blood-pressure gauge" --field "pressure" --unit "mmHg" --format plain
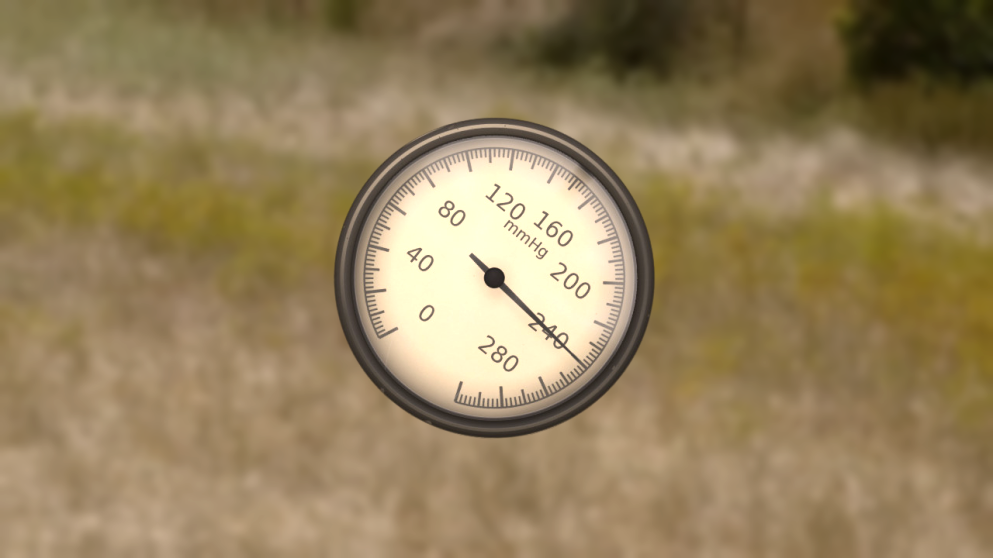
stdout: 240 mmHg
